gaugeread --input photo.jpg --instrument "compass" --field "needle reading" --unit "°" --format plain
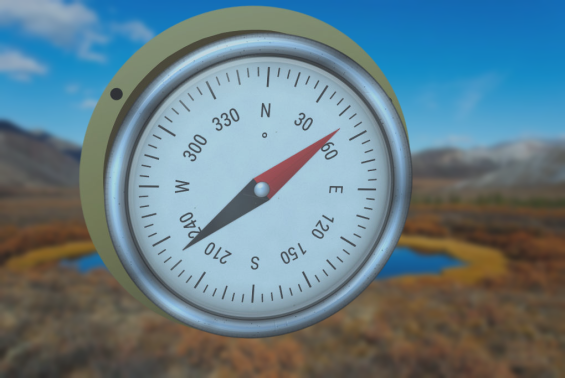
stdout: 50 °
